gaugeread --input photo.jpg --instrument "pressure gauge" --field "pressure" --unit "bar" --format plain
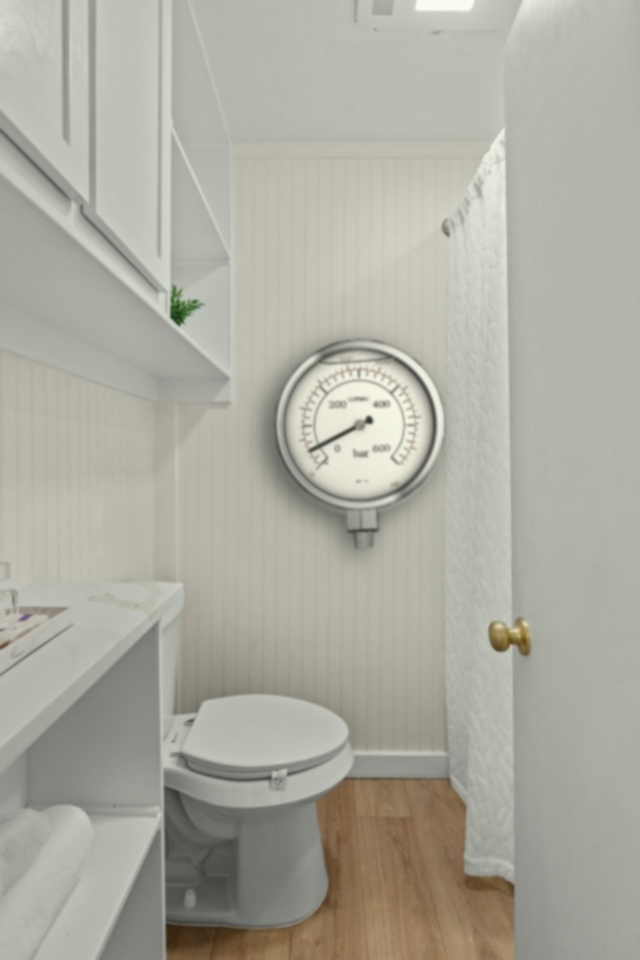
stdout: 40 bar
